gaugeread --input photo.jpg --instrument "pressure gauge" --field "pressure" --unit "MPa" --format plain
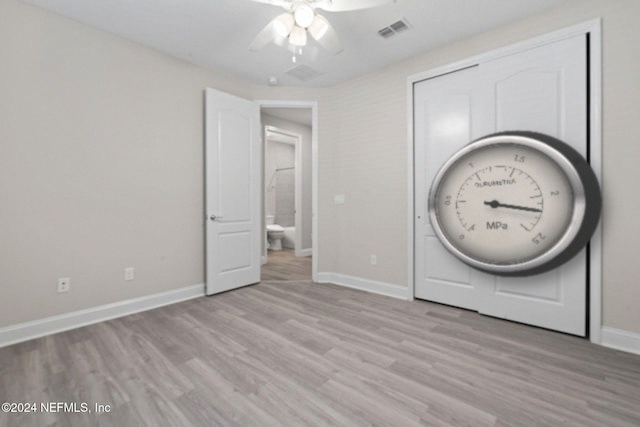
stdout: 2.2 MPa
